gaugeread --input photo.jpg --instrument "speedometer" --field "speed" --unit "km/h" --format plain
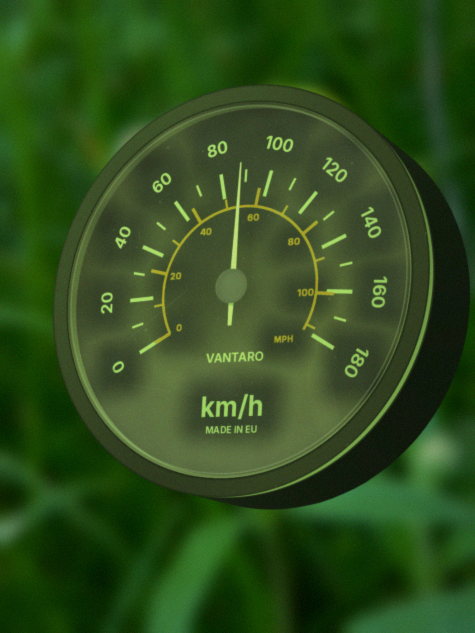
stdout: 90 km/h
